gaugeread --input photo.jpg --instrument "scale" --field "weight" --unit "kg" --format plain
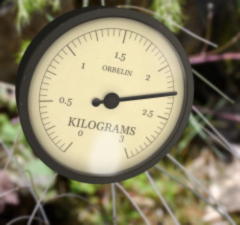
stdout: 2.25 kg
